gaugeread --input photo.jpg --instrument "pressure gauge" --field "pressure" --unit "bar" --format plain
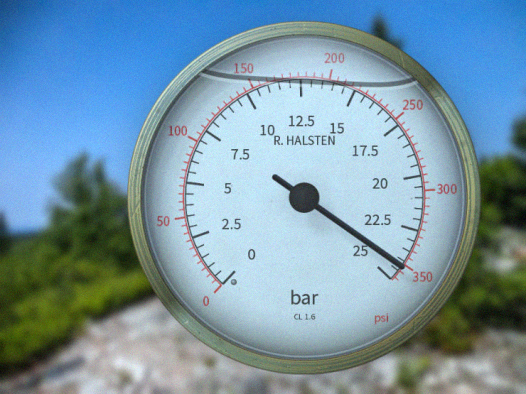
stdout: 24.25 bar
